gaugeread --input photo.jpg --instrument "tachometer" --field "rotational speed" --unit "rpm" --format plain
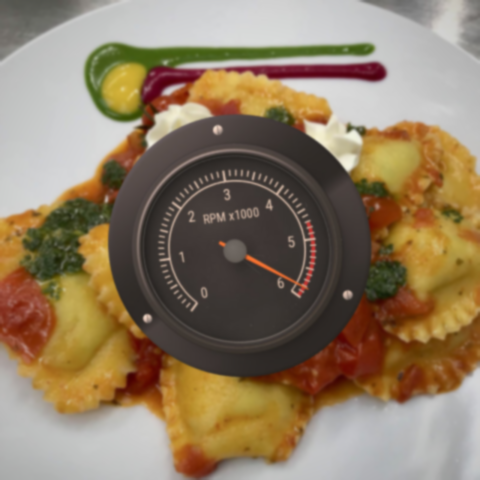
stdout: 5800 rpm
